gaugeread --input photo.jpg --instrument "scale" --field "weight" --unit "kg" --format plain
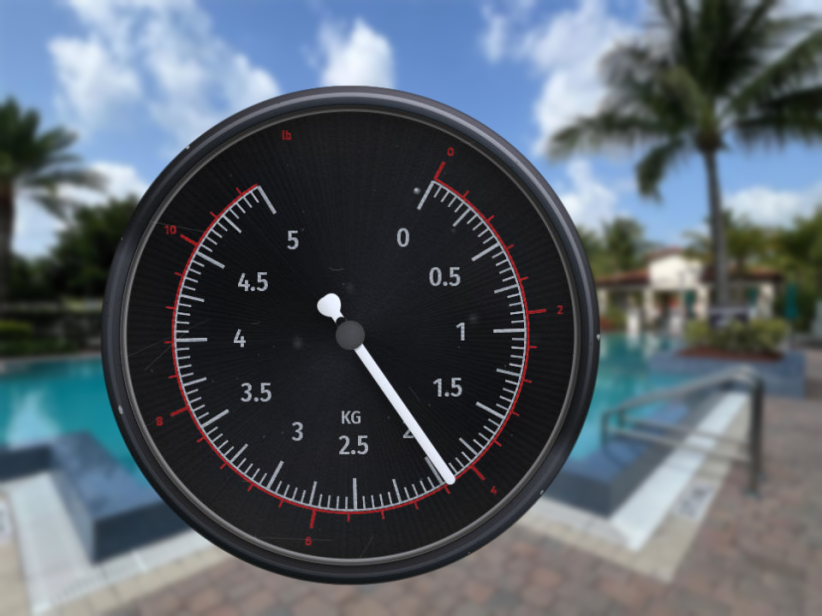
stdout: 1.95 kg
